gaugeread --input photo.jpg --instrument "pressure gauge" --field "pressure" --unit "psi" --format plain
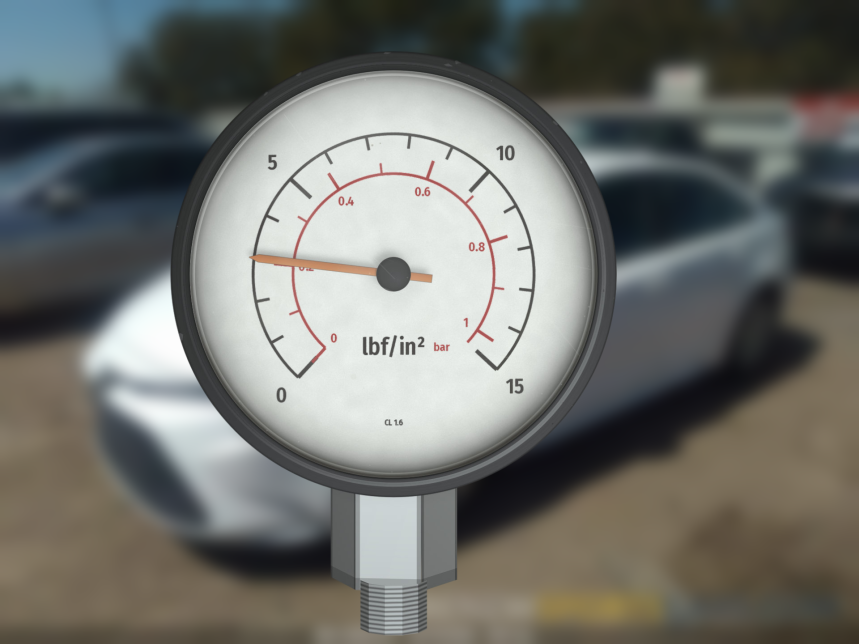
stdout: 3 psi
